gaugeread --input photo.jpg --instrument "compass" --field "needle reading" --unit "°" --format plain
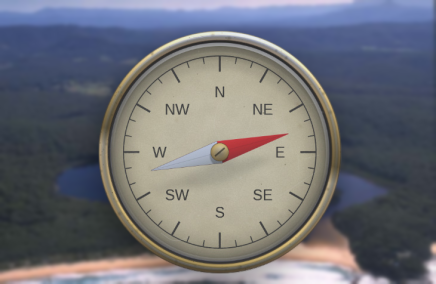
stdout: 75 °
